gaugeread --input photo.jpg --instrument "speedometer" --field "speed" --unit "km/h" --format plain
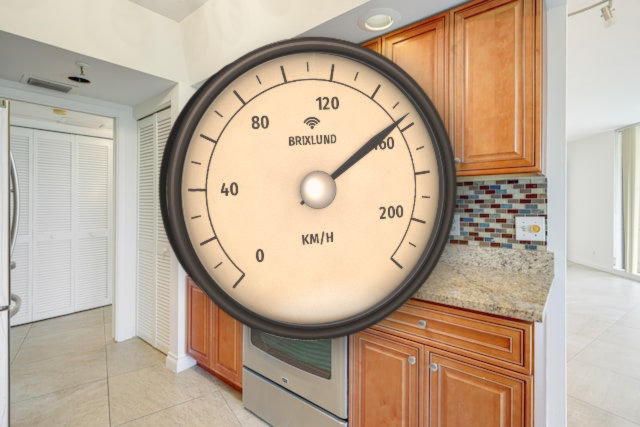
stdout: 155 km/h
